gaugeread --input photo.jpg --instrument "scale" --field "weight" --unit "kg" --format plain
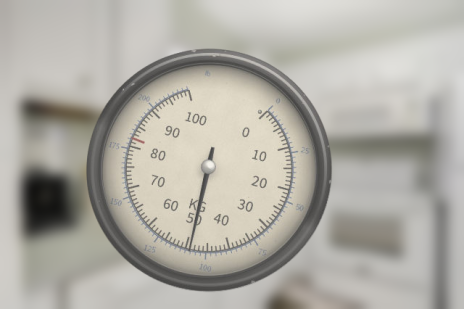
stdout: 49 kg
